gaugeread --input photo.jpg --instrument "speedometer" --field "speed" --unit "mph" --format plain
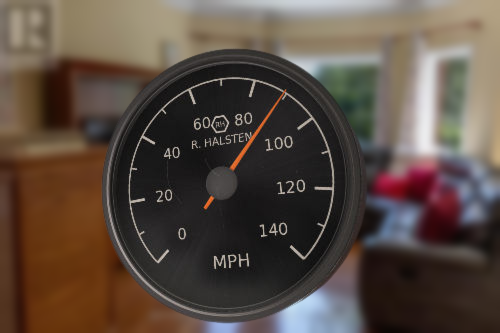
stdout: 90 mph
